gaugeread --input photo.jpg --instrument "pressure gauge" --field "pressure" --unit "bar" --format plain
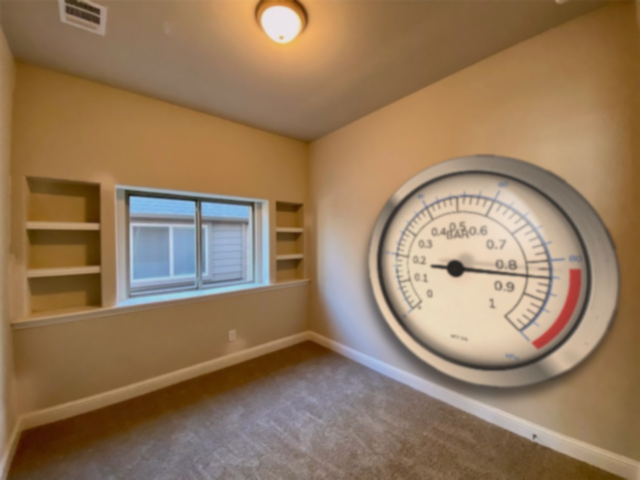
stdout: 0.84 bar
